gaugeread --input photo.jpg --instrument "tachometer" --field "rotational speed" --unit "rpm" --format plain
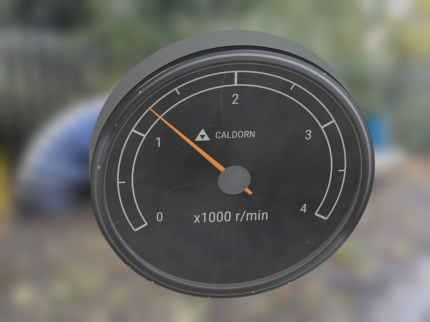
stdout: 1250 rpm
